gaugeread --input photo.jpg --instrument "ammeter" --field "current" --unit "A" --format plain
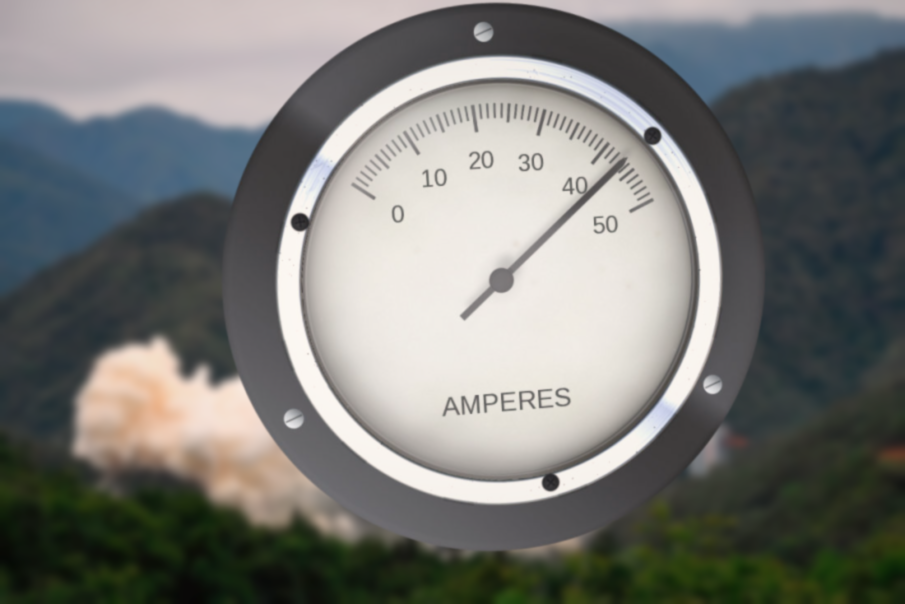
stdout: 43 A
